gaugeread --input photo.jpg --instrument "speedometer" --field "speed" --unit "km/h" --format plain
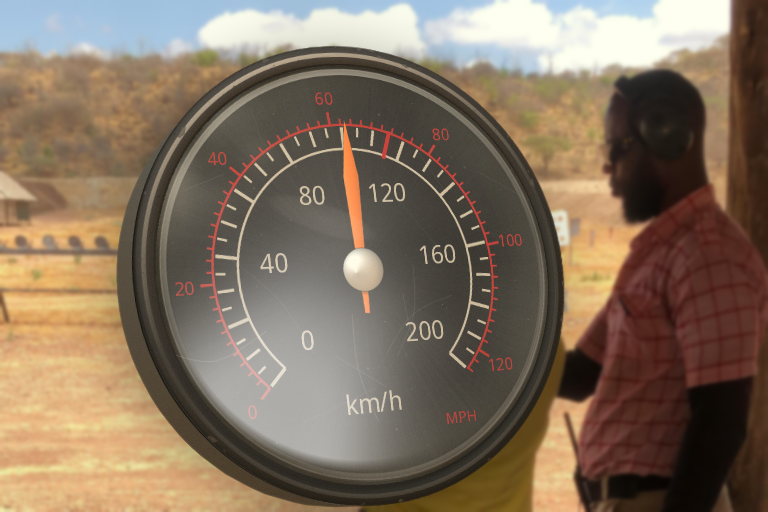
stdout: 100 km/h
